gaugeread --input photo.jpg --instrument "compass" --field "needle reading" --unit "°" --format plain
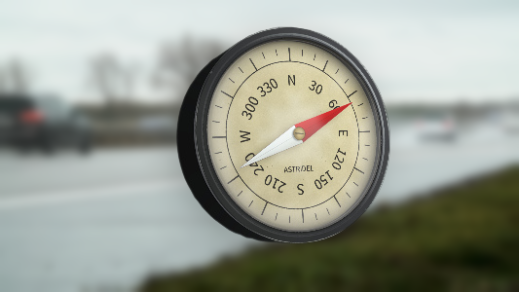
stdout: 65 °
